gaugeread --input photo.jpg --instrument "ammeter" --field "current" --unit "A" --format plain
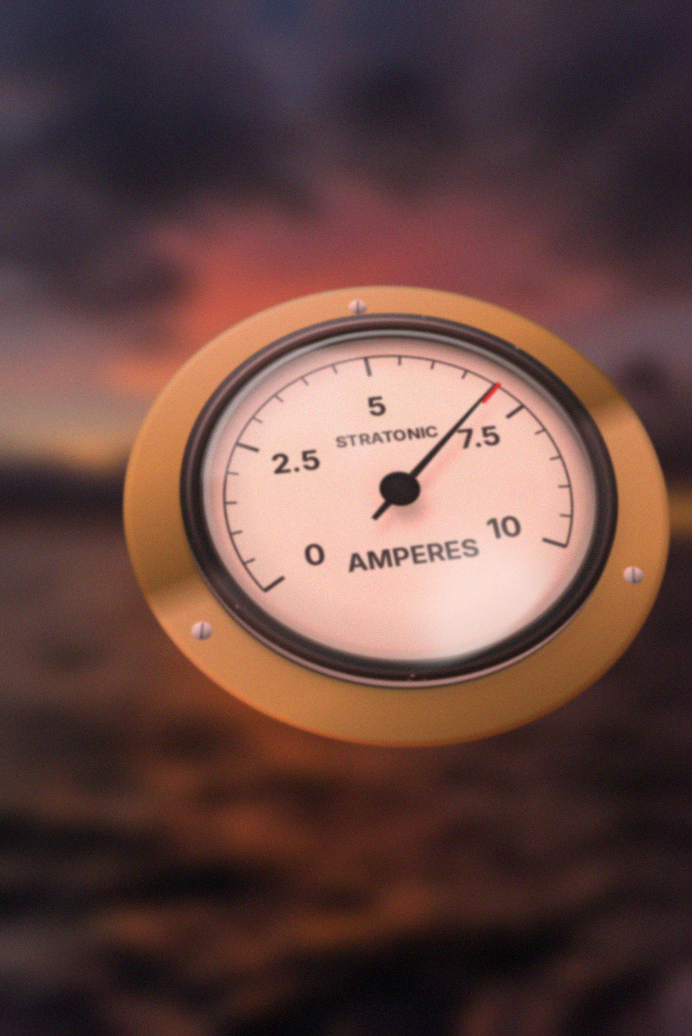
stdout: 7 A
